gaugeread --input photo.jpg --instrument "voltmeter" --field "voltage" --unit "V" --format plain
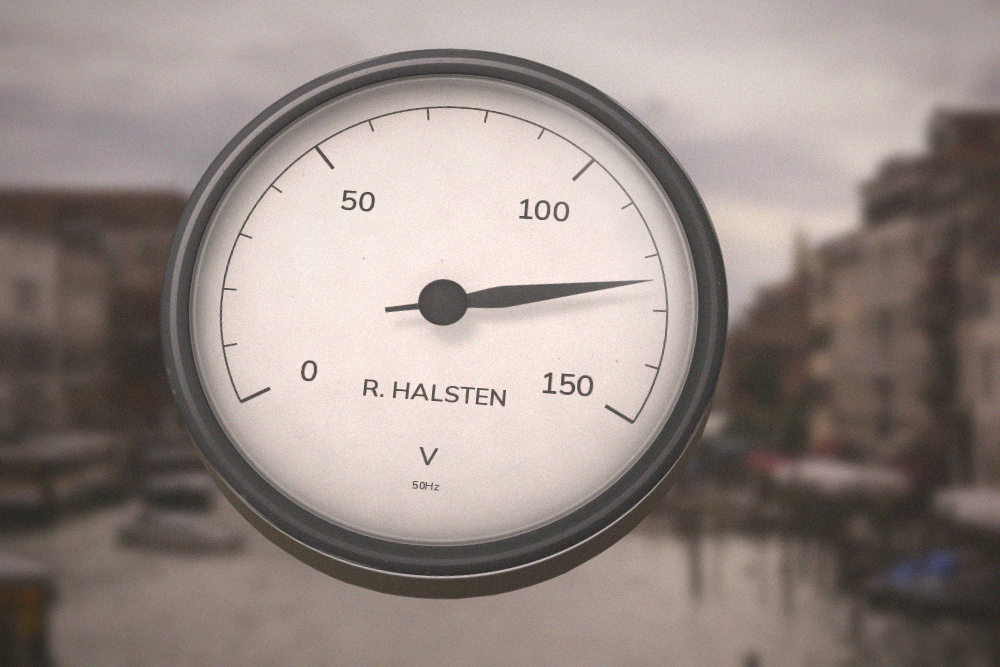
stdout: 125 V
